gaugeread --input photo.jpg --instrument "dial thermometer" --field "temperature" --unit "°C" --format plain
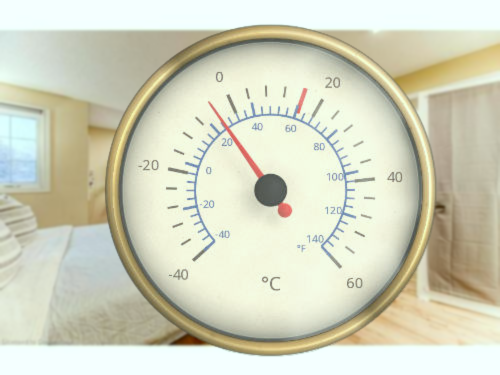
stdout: -4 °C
